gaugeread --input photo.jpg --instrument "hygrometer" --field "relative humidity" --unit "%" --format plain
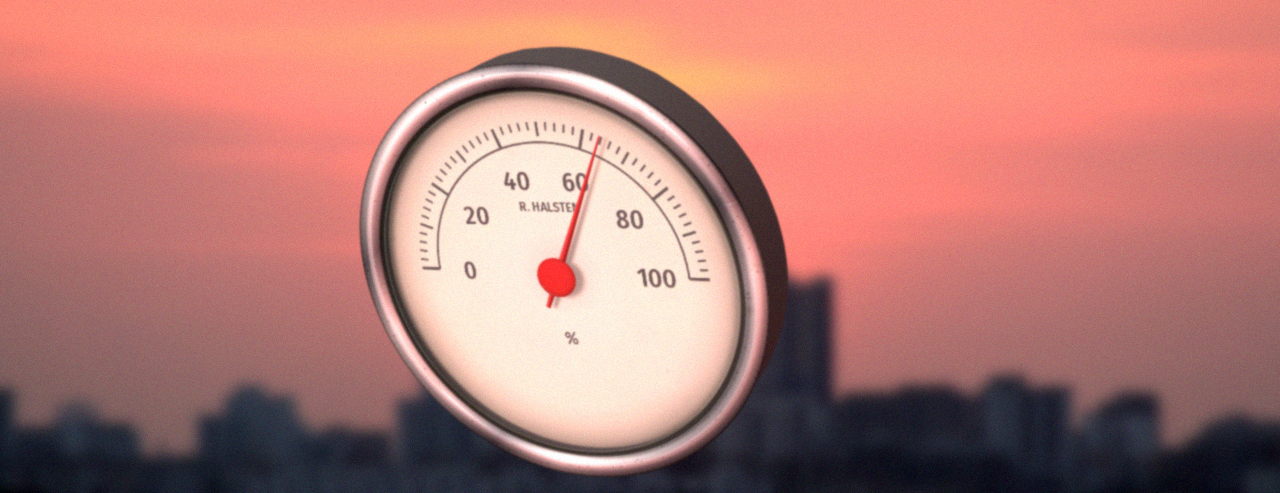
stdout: 64 %
